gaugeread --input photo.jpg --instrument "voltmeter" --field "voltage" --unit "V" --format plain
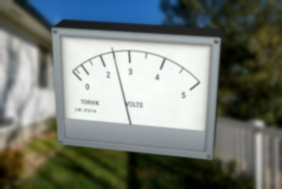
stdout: 2.5 V
